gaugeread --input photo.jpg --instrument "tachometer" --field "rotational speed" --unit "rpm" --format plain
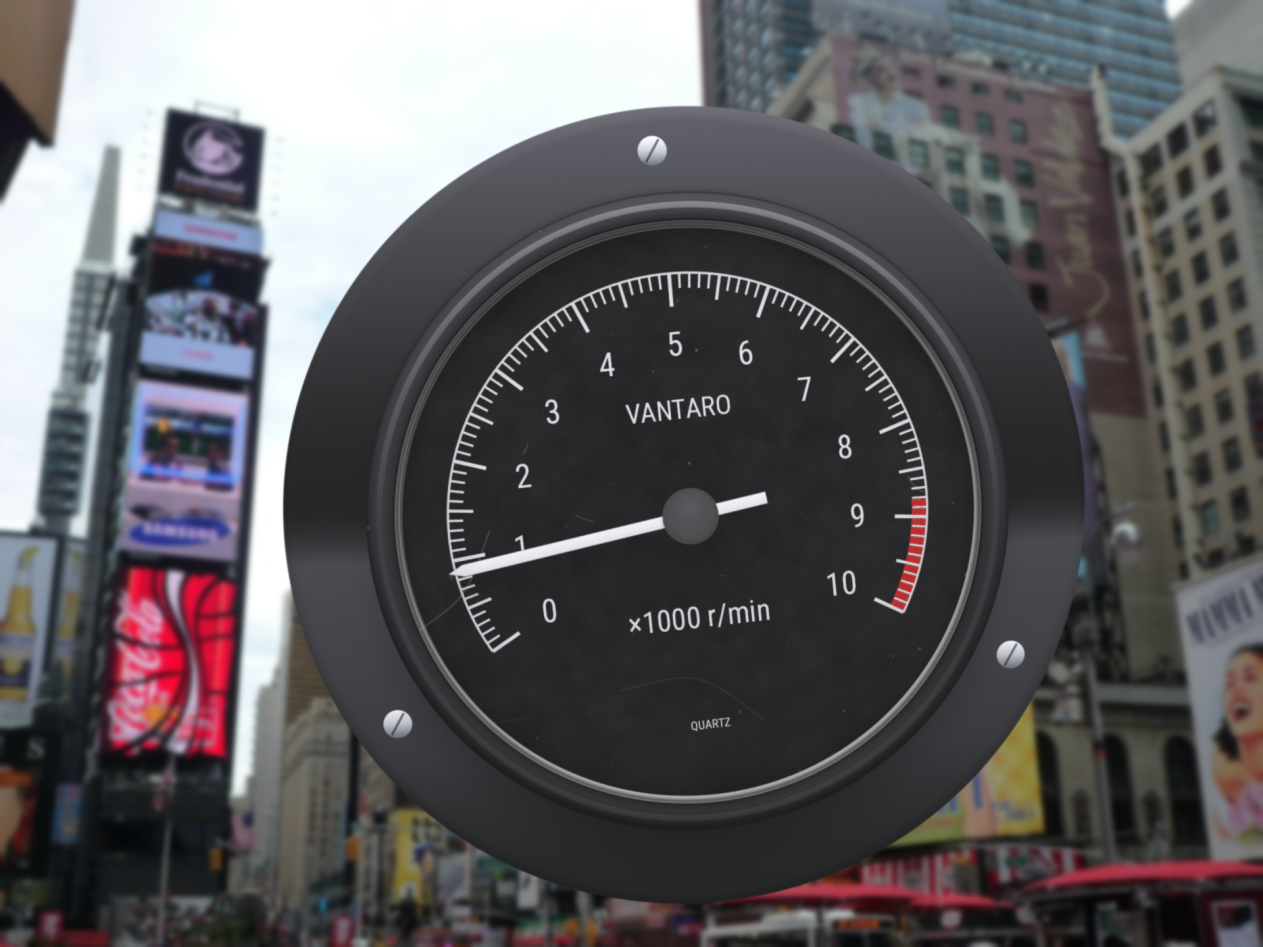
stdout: 900 rpm
